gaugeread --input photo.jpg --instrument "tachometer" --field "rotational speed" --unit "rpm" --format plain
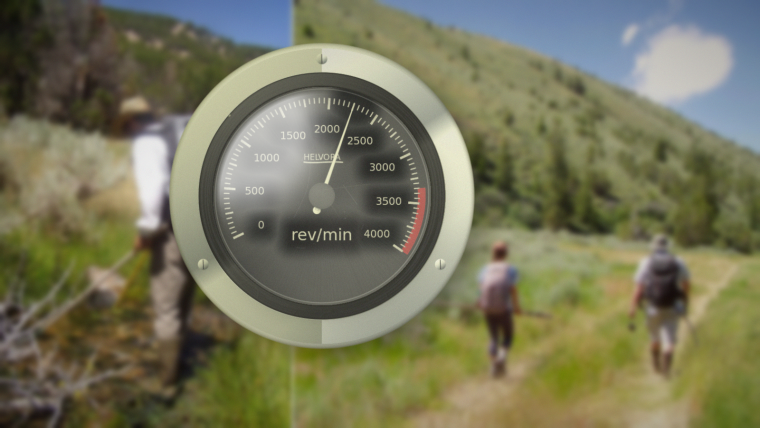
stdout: 2250 rpm
